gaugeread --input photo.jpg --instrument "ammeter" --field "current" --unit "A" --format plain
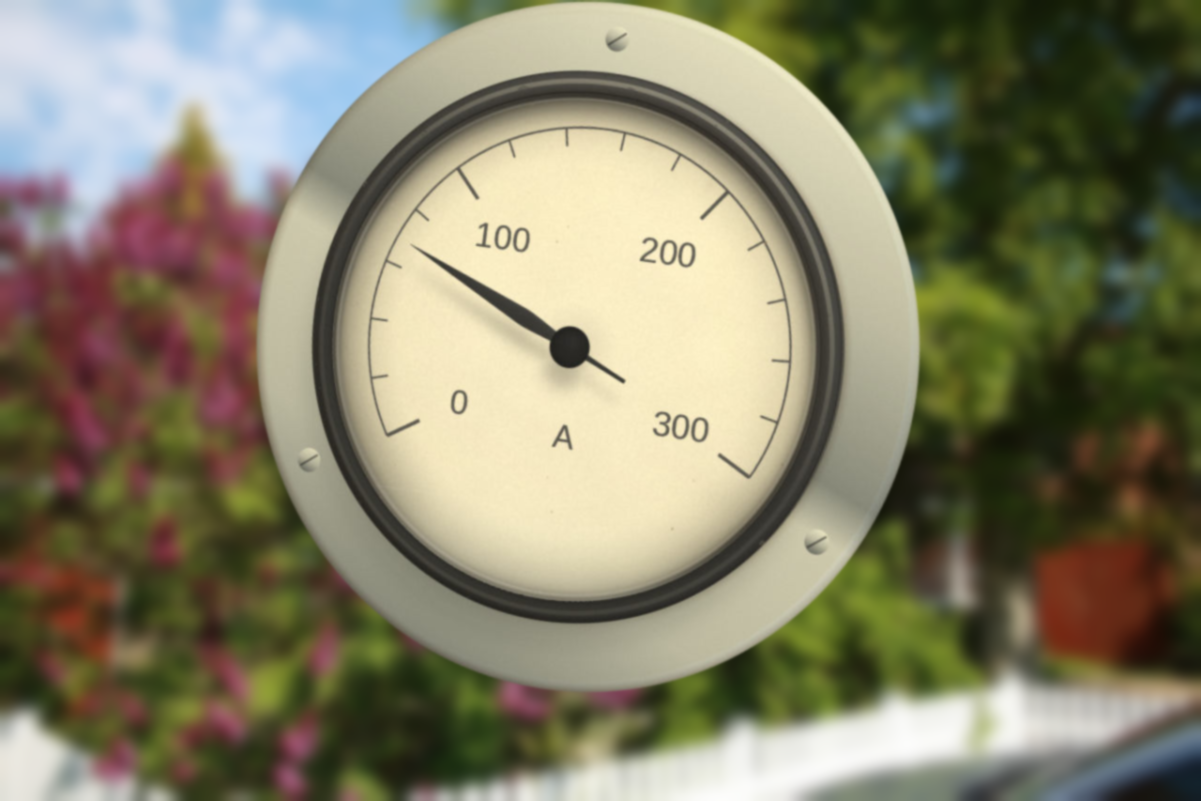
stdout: 70 A
